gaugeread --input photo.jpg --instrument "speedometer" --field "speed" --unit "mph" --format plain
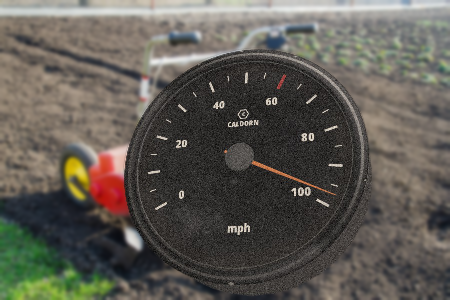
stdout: 97.5 mph
